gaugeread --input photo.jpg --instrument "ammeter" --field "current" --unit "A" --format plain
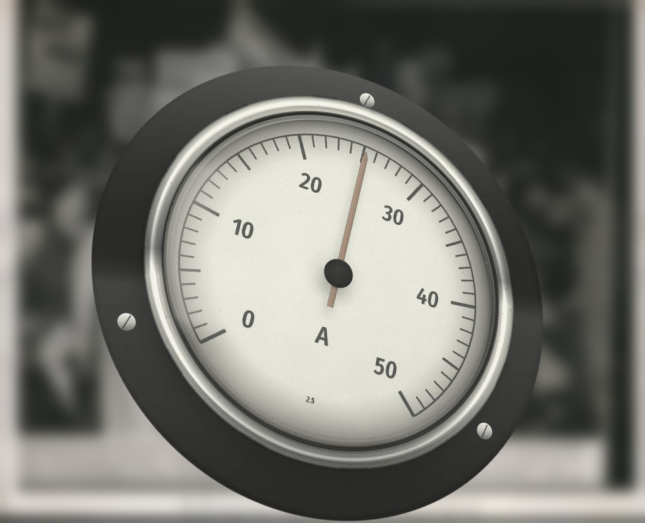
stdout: 25 A
